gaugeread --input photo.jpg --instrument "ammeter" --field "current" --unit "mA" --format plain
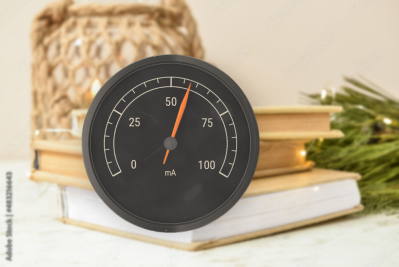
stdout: 57.5 mA
